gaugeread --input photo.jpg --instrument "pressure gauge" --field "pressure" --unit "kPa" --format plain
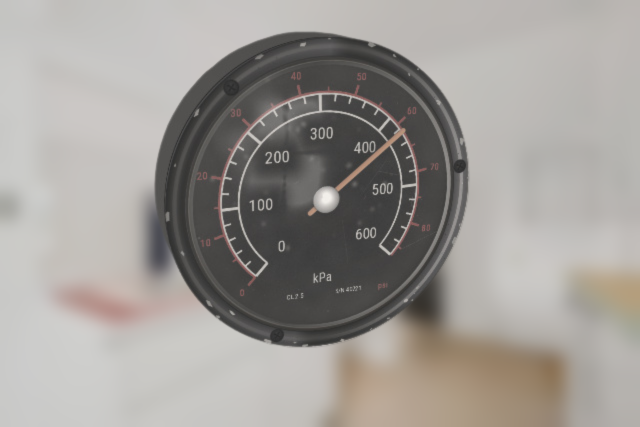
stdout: 420 kPa
